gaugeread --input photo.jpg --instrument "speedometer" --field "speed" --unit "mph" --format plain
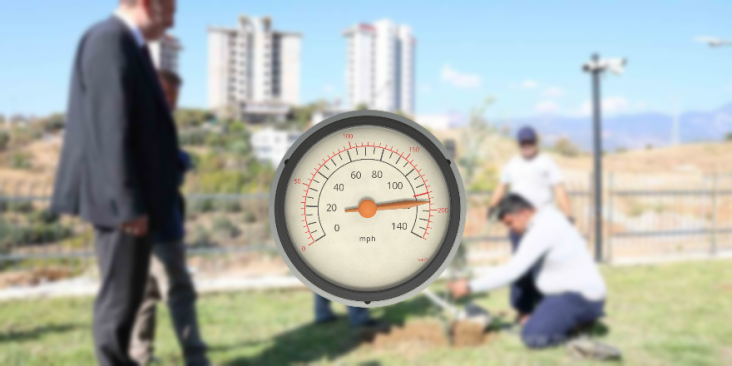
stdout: 120 mph
